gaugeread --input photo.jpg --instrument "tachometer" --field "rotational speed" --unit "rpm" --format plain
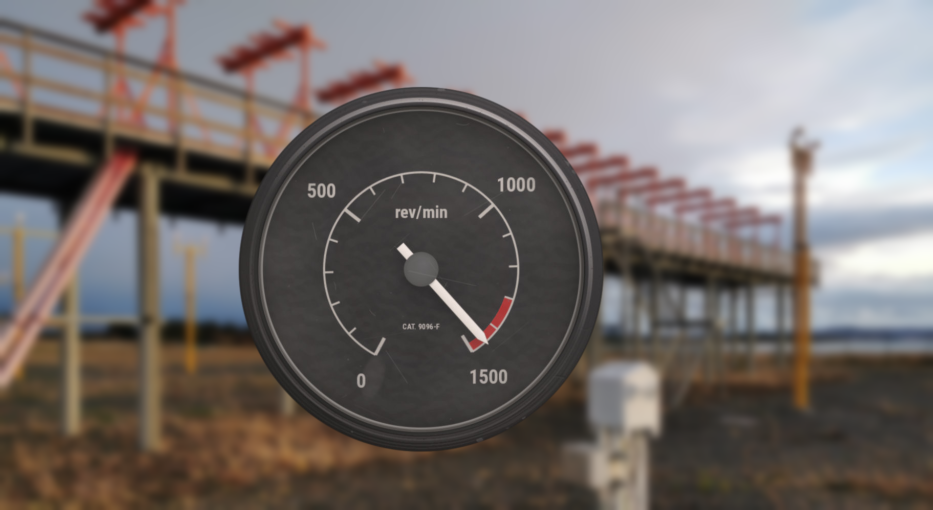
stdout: 1450 rpm
